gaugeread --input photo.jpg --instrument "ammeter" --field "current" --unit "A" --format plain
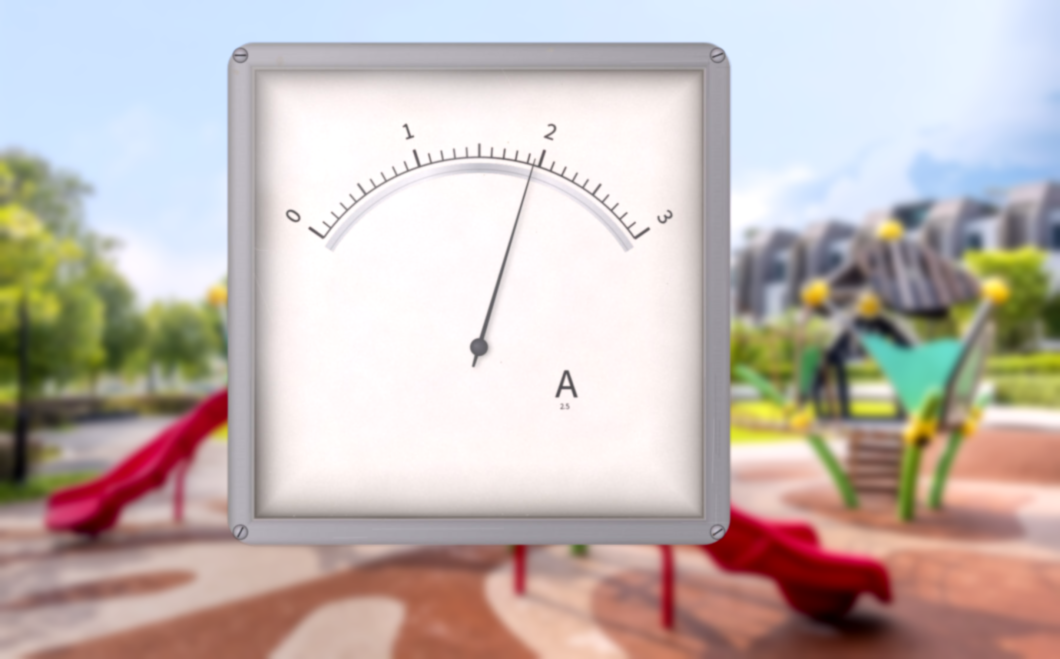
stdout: 1.95 A
